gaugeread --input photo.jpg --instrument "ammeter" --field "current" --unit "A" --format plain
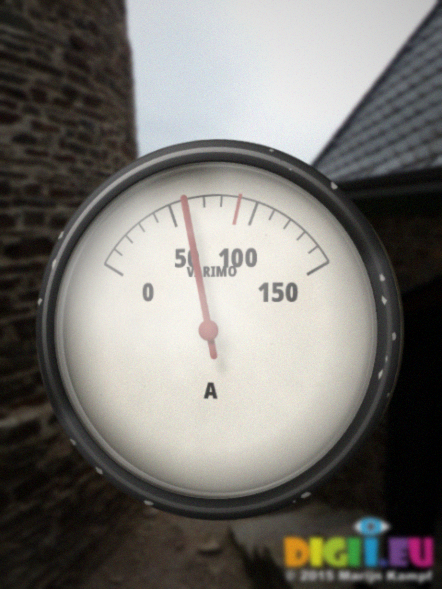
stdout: 60 A
